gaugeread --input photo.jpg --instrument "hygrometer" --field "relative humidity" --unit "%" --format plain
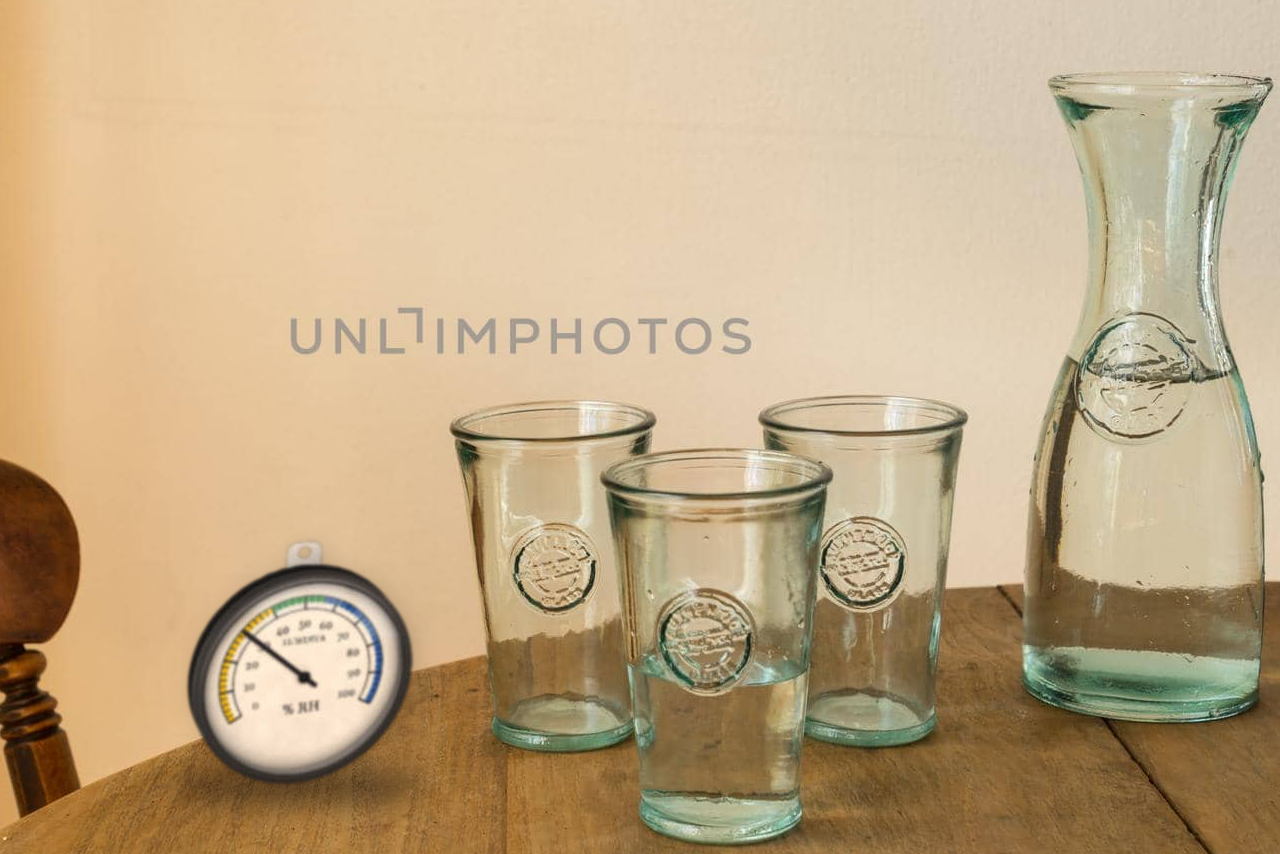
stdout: 30 %
